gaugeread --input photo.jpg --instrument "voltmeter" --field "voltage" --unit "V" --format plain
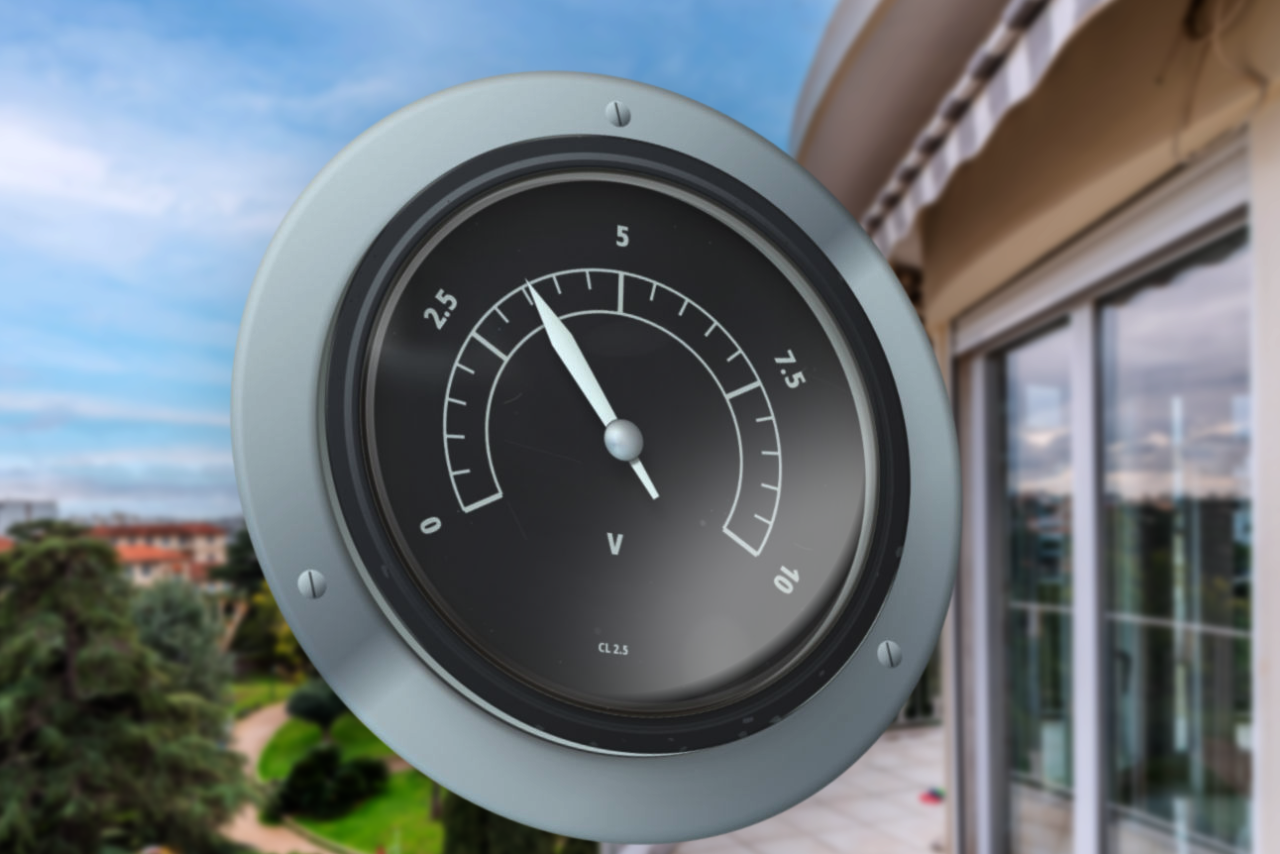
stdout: 3.5 V
